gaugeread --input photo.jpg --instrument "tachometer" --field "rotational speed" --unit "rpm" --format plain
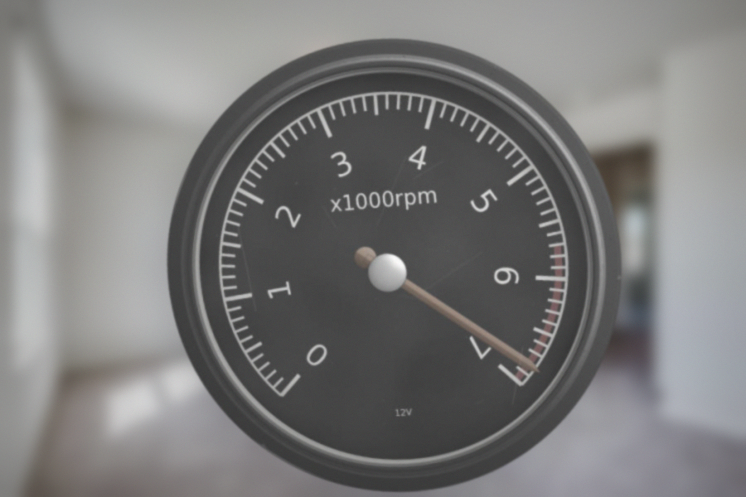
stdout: 6800 rpm
